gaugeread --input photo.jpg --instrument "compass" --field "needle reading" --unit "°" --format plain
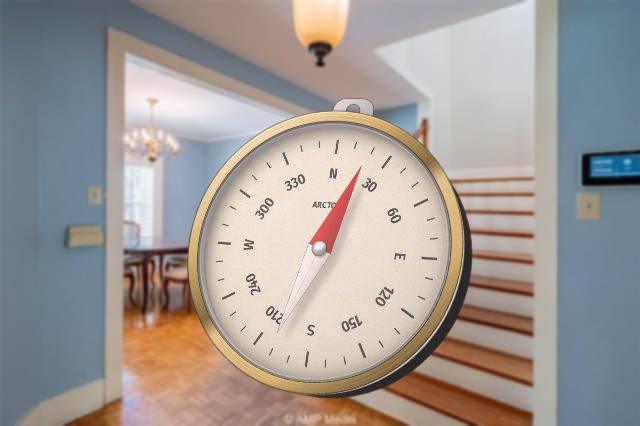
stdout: 20 °
